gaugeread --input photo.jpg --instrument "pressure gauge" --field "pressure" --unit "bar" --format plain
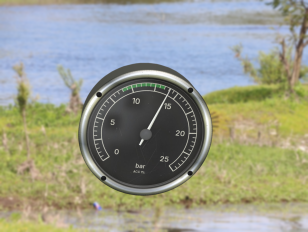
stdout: 14 bar
